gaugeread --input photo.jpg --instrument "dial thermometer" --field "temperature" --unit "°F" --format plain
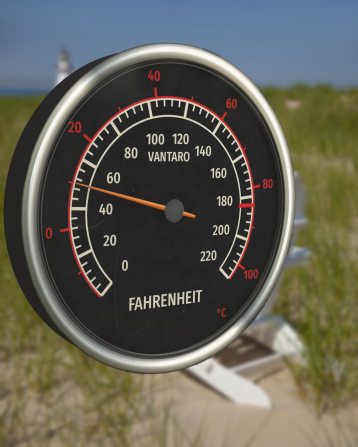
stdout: 50 °F
